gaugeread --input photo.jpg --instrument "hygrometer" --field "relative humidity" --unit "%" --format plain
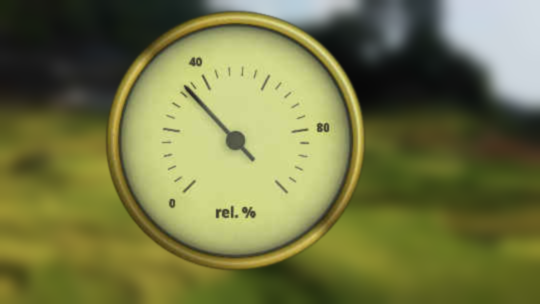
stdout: 34 %
